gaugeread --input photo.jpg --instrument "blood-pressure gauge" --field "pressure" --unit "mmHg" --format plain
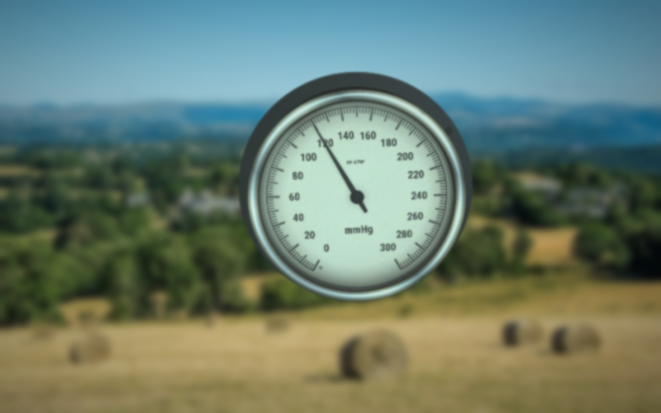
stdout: 120 mmHg
